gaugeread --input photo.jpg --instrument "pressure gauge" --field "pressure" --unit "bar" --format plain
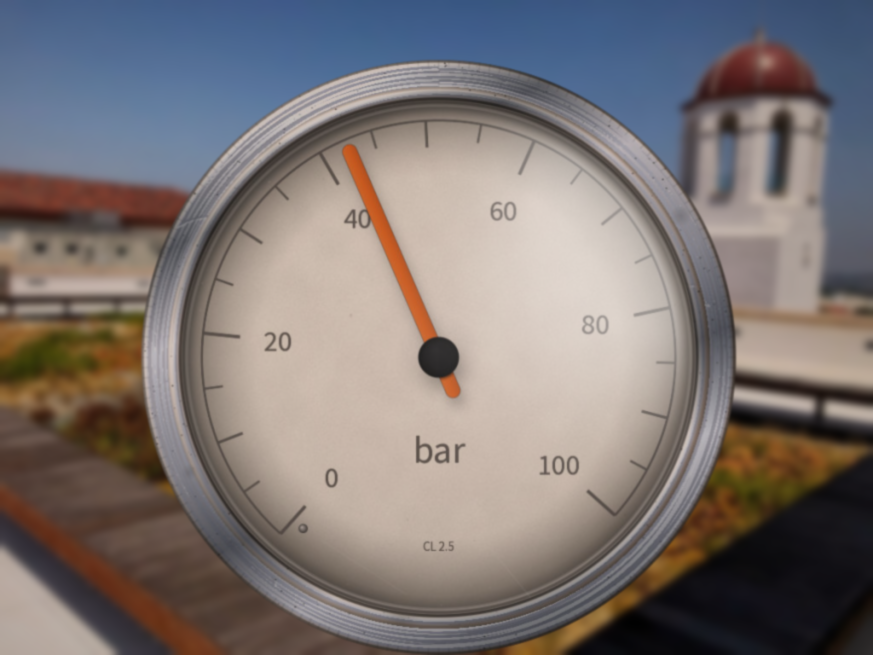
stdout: 42.5 bar
